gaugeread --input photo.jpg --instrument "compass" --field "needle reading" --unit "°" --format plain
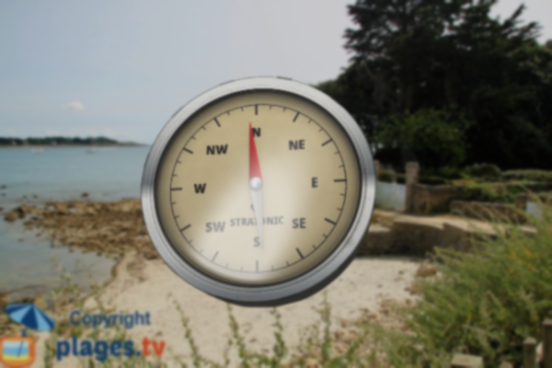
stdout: 355 °
